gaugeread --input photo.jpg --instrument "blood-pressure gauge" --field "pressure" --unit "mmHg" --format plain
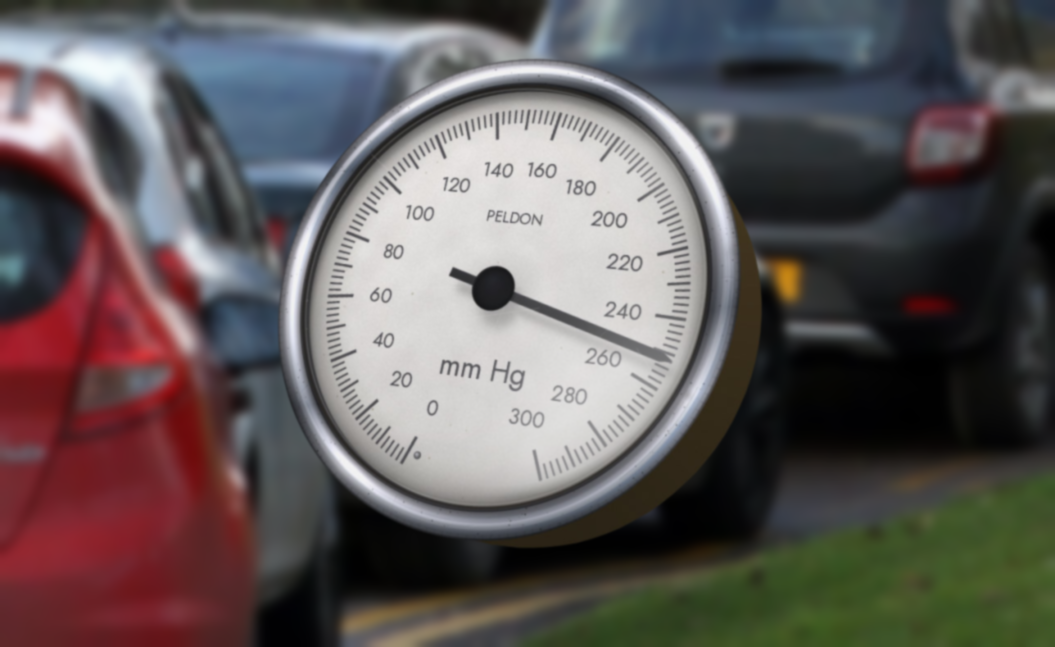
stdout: 252 mmHg
